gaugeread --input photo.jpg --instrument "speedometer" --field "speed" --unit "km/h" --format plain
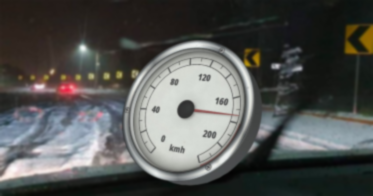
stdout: 175 km/h
